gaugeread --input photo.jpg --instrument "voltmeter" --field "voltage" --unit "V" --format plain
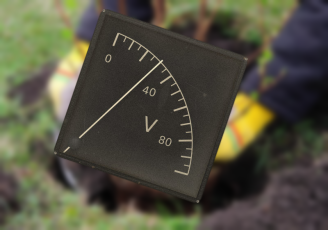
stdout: 30 V
